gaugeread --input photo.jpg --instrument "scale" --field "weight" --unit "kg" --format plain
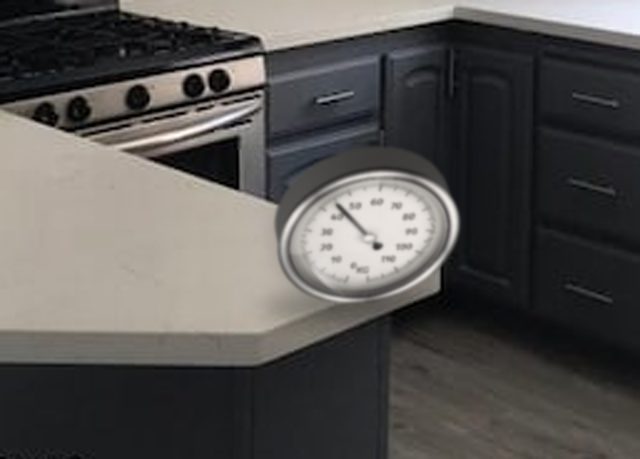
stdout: 45 kg
